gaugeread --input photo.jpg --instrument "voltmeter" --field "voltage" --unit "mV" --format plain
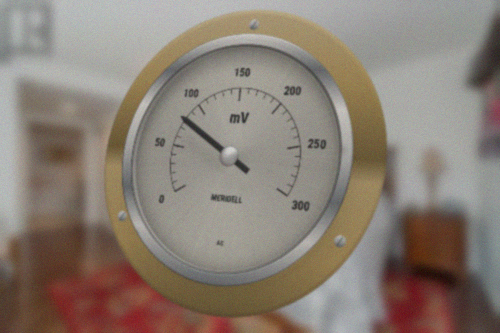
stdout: 80 mV
